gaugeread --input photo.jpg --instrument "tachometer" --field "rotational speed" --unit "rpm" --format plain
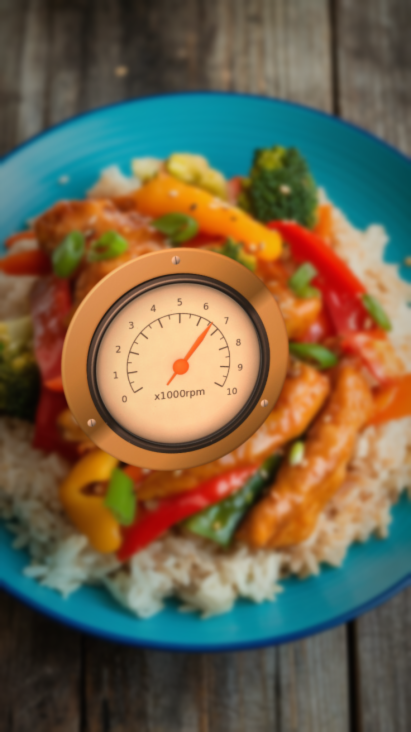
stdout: 6500 rpm
